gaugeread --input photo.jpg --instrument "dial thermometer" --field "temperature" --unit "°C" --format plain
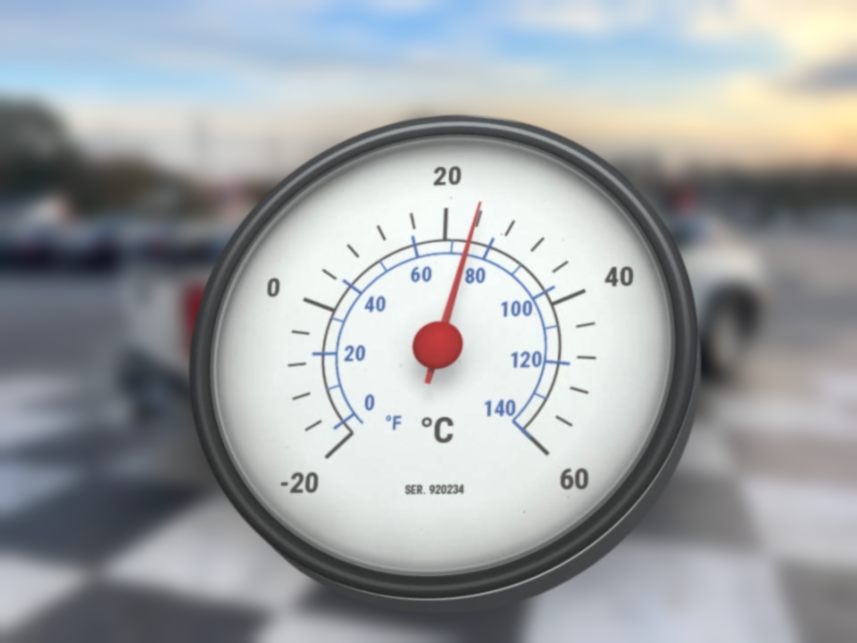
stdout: 24 °C
